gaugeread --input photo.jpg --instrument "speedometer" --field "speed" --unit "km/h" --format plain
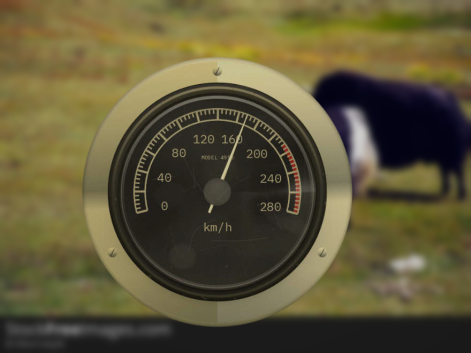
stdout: 168 km/h
